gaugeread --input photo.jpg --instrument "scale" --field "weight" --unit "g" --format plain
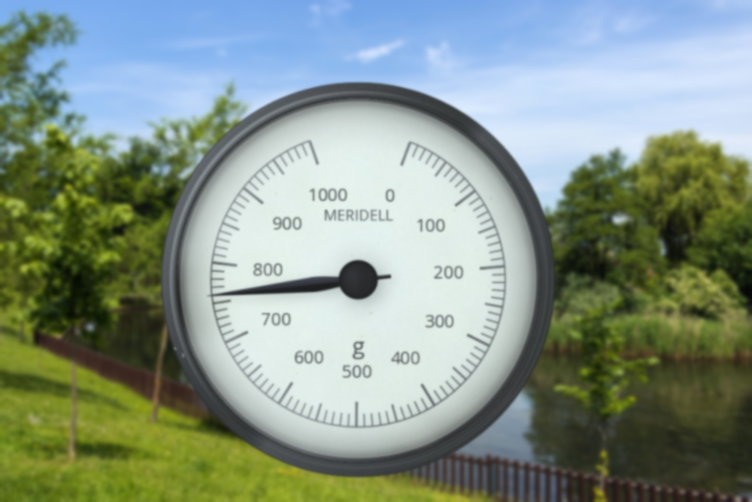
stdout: 760 g
